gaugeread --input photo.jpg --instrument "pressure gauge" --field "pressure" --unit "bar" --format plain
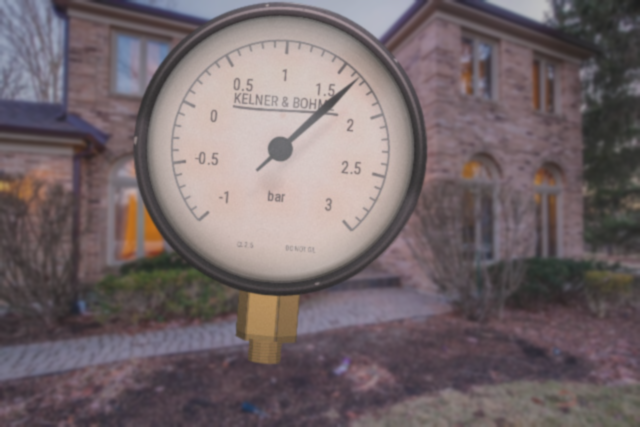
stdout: 1.65 bar
